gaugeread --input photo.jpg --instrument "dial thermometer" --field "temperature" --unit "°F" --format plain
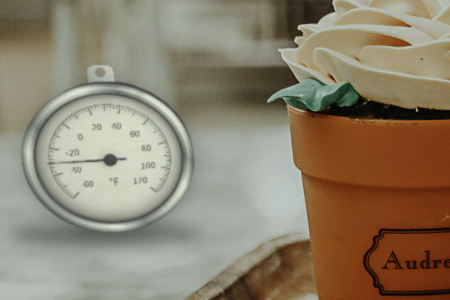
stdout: -30 °F
